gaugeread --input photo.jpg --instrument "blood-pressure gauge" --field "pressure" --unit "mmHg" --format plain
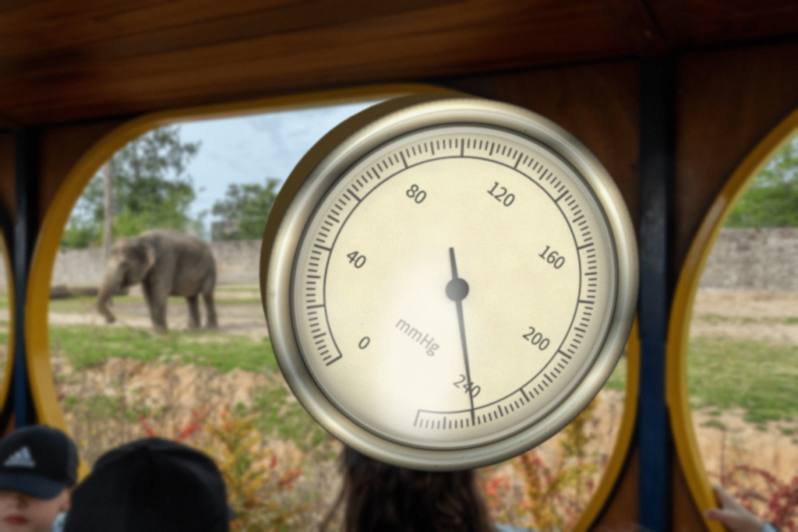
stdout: 240 mmHg
